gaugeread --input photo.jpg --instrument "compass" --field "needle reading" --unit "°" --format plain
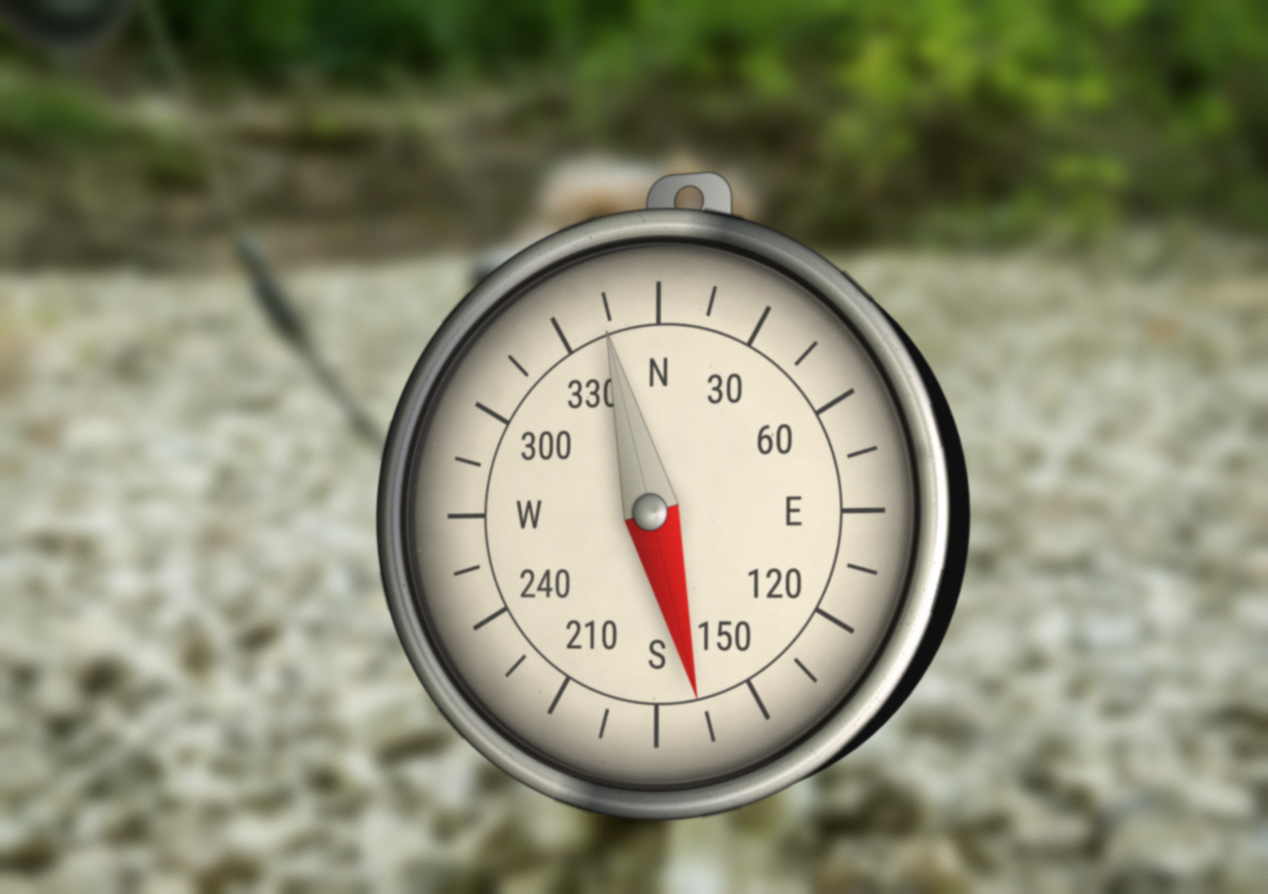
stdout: 165 °
